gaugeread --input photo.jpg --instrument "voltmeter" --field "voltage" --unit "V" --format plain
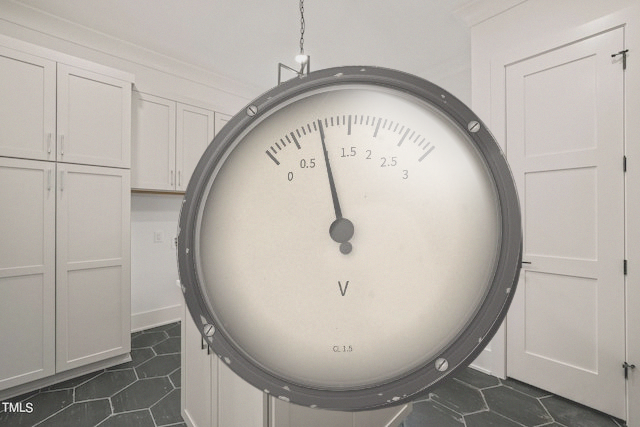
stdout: 1 V
